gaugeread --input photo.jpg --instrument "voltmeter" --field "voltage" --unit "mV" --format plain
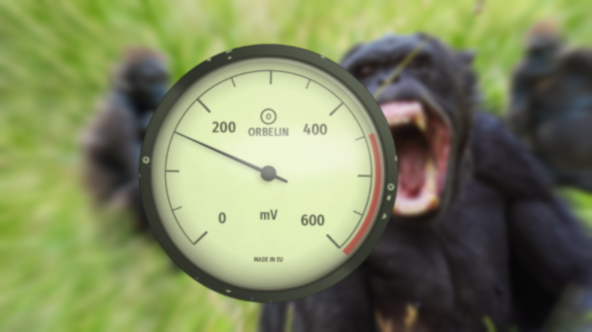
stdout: 150 mV
